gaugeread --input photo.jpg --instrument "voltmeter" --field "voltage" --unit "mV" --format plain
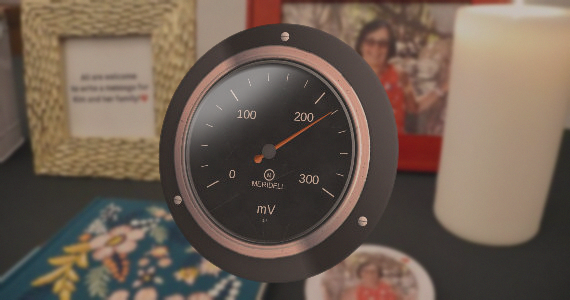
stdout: 220 mV
